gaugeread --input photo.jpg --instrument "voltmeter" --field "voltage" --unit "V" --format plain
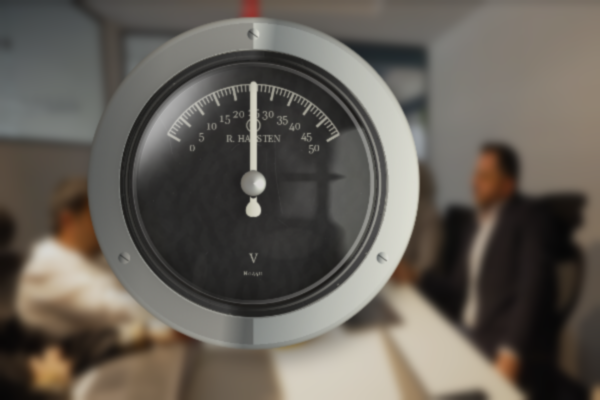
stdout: 25 V
